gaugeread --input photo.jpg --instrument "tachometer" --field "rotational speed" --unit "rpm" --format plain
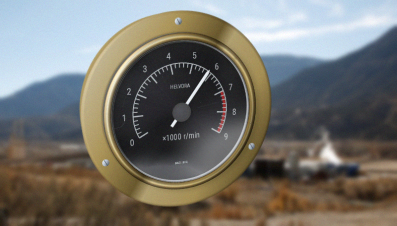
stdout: 5800 rpm
